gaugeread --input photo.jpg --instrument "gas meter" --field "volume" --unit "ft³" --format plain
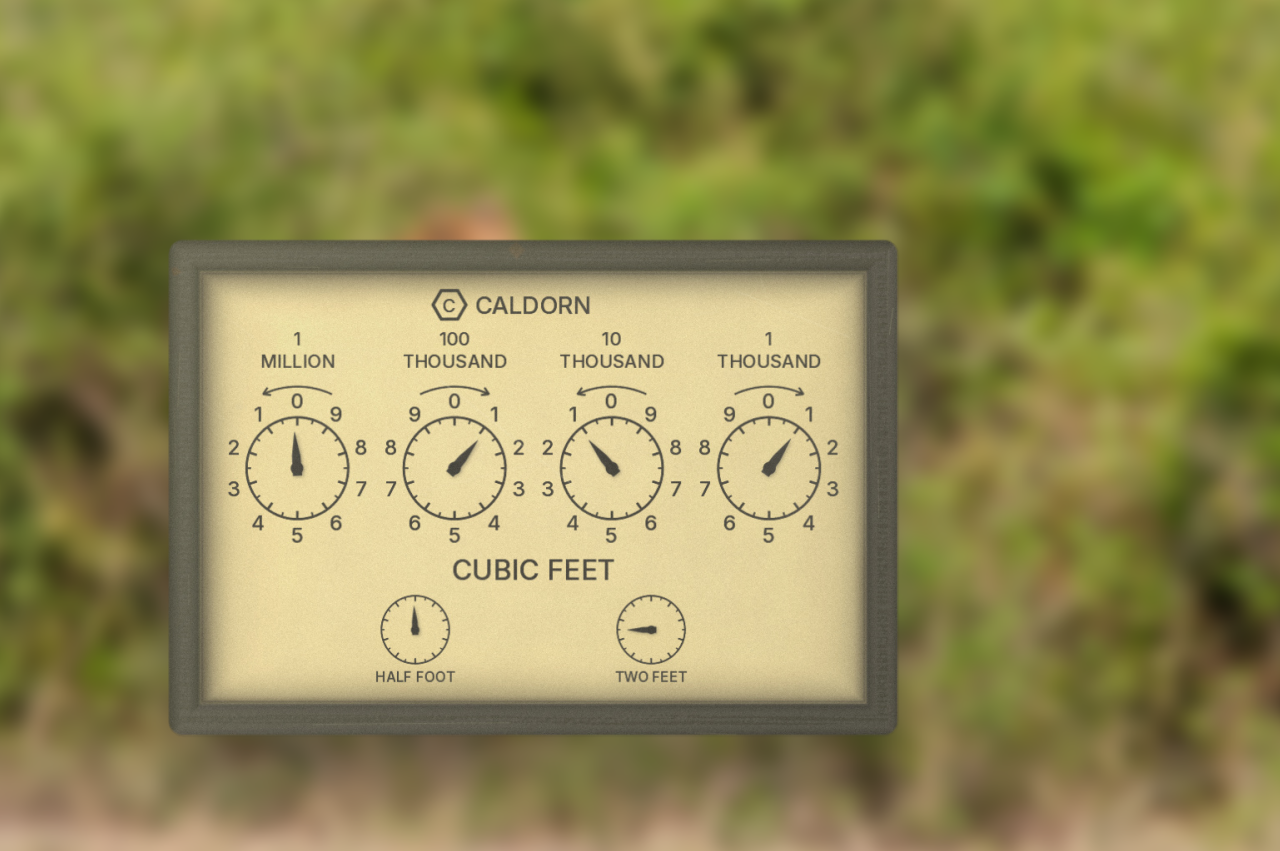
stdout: 11100 ft³
